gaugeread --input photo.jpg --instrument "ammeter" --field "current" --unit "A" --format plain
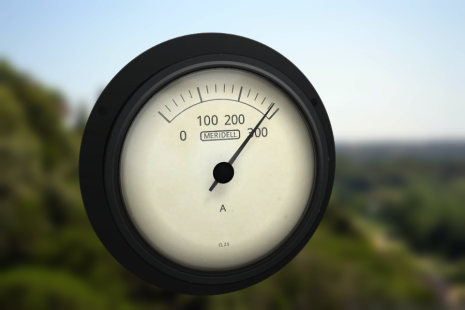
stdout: 280 A
